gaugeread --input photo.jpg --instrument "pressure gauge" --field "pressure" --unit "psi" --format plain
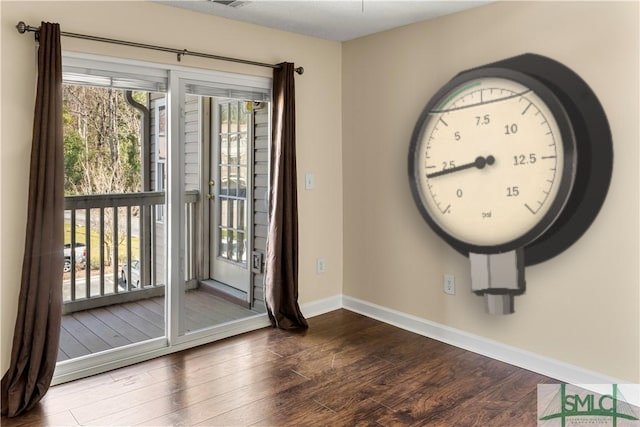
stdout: 2 psi
